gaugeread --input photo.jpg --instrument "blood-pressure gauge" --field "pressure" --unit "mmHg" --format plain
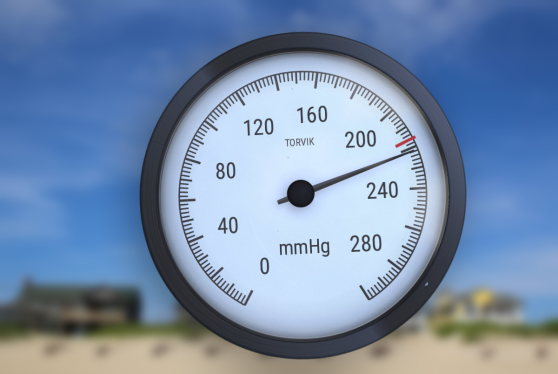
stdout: 222 mmHg
